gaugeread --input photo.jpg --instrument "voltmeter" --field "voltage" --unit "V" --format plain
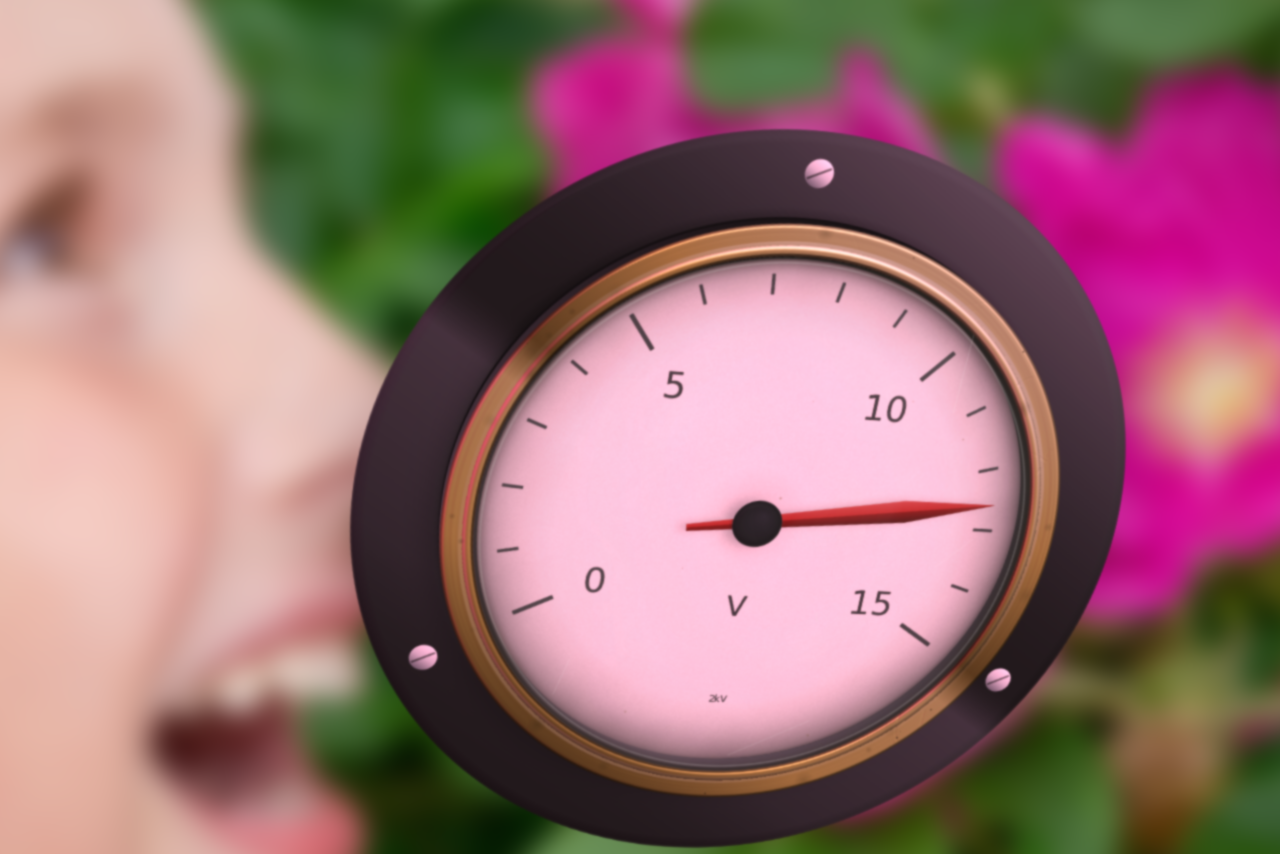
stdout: 12.5 V
